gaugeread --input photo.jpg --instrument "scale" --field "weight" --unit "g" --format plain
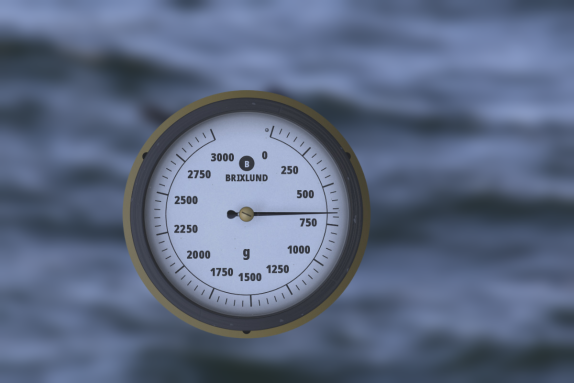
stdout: 675 g
